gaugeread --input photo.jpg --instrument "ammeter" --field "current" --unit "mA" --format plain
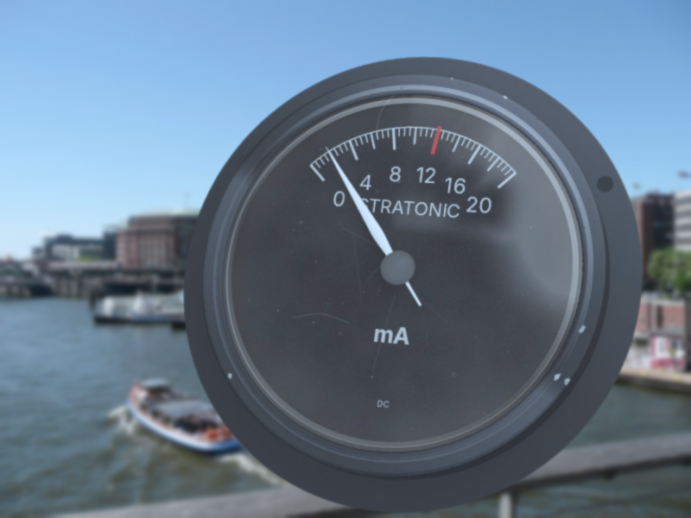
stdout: 2 mA
